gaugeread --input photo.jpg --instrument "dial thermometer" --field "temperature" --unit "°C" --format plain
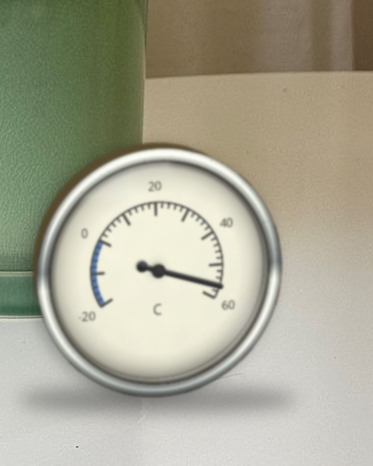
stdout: 56 °C
